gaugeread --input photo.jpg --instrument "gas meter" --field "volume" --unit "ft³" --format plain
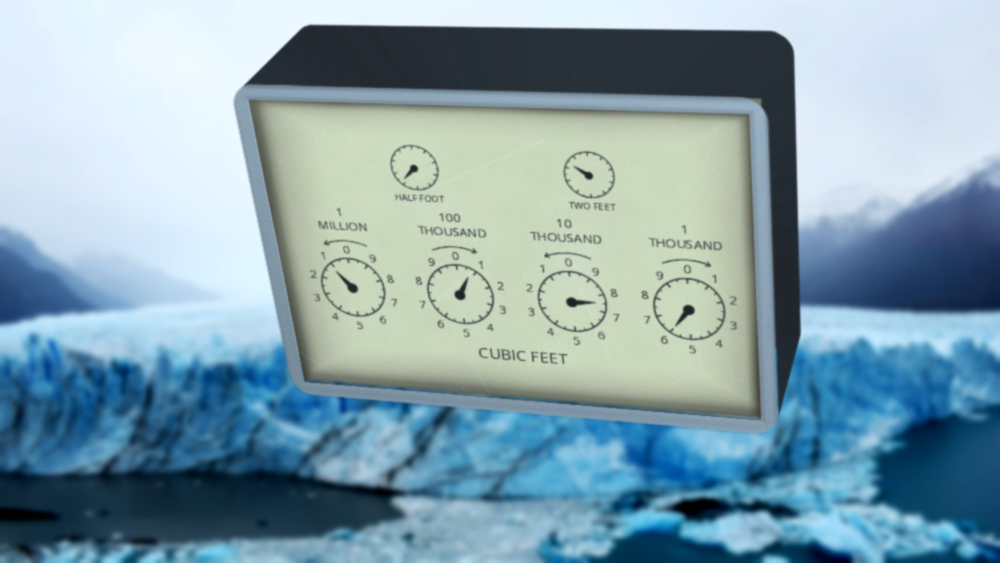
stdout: 107600 ft³
